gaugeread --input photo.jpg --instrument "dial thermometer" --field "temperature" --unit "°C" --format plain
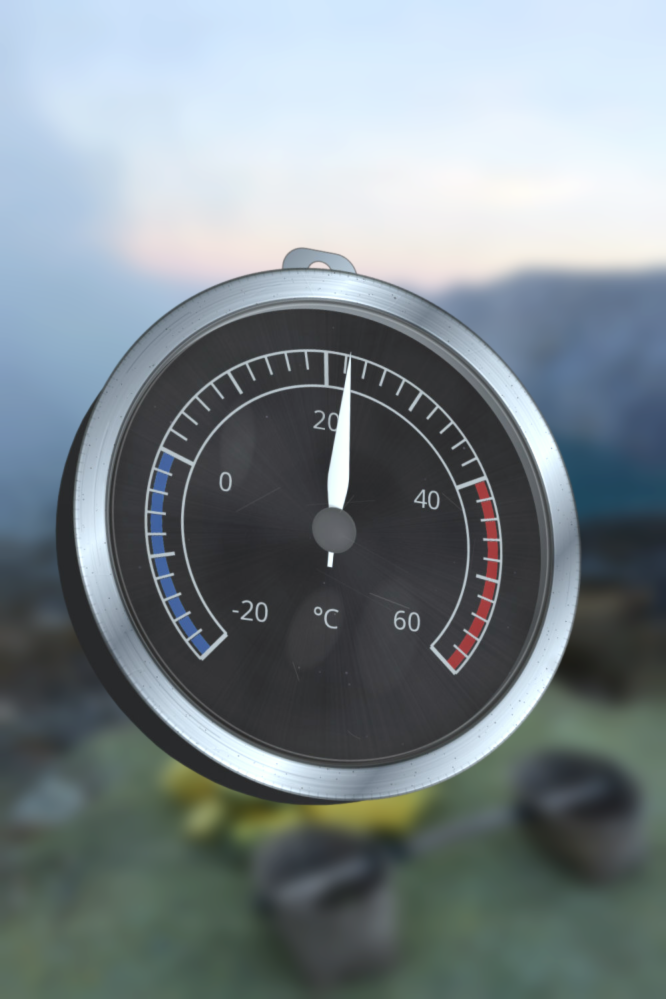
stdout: 22 °C
